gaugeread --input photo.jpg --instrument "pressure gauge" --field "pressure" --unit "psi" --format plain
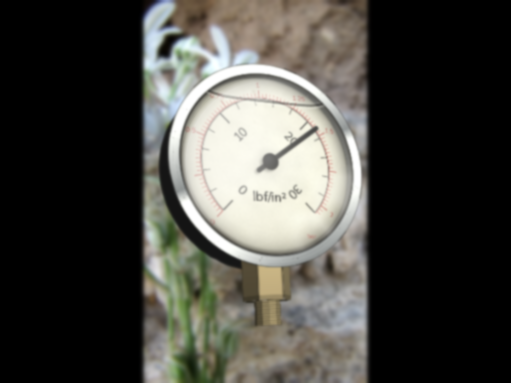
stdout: 21 psi
